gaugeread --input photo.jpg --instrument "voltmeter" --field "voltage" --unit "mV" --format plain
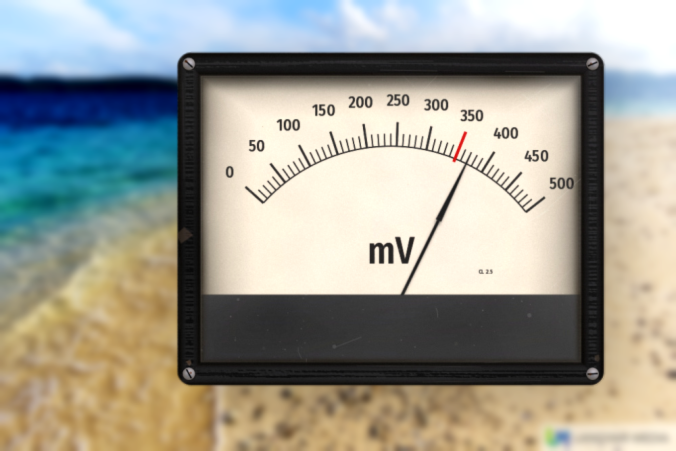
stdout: 370 mV
